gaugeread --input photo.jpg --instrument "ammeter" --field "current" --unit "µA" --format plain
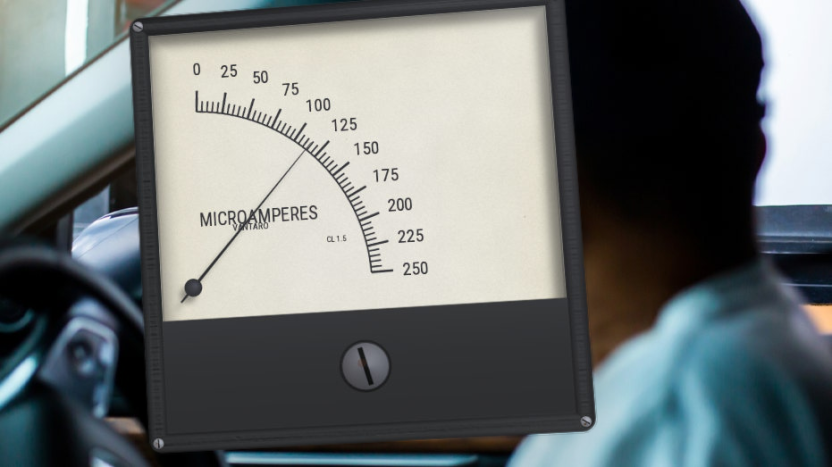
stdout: 115 µA
